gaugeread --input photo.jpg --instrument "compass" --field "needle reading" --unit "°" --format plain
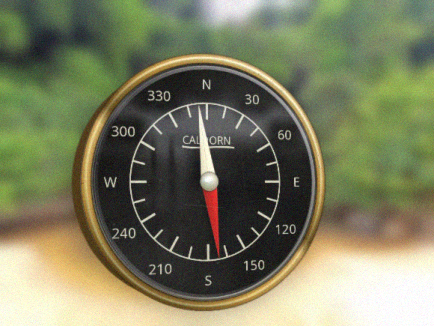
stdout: 172.5 °
